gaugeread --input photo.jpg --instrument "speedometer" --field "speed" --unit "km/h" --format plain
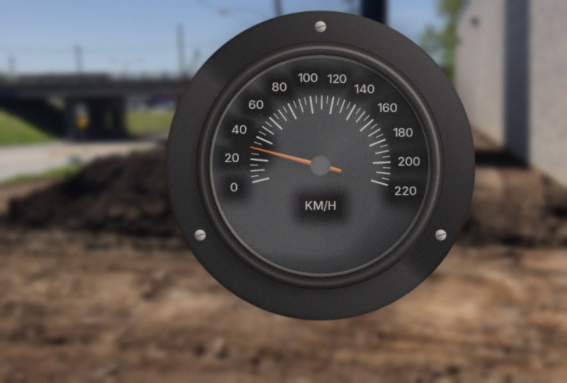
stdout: 30 km/h
